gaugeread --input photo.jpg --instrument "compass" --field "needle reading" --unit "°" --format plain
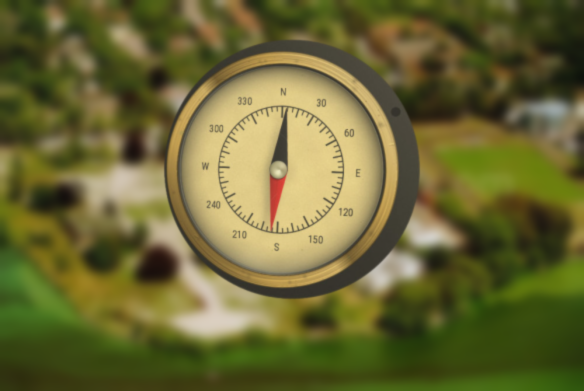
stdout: 185 °
